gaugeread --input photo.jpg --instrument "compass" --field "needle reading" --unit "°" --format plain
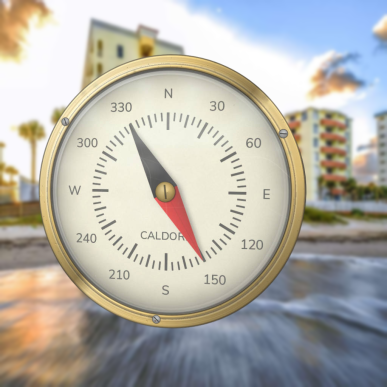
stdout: 150 °
